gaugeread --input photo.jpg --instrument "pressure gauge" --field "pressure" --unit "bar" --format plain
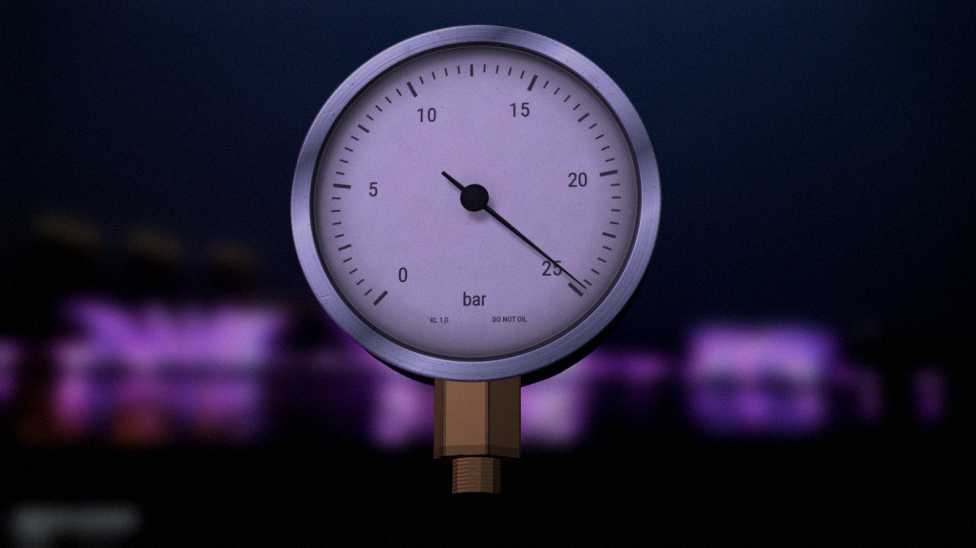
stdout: 24.75 bar
